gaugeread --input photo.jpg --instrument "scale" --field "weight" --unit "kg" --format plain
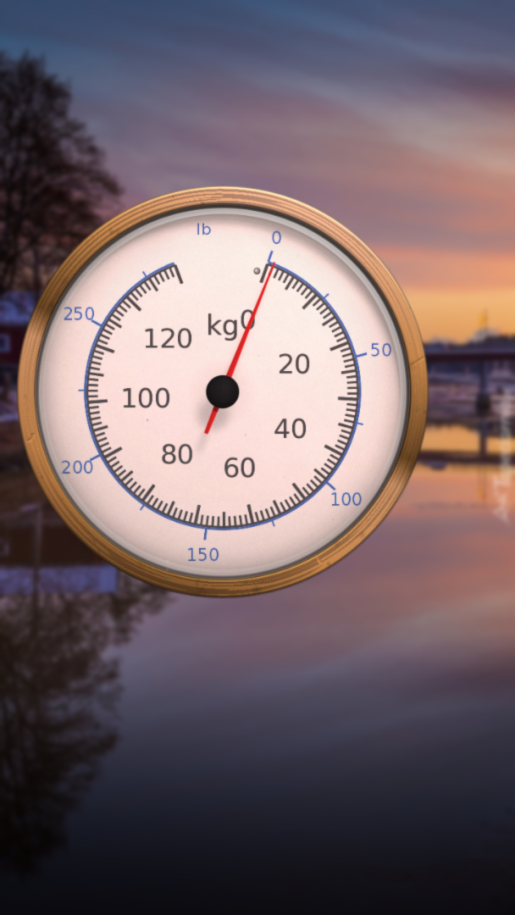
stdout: 1 kg
